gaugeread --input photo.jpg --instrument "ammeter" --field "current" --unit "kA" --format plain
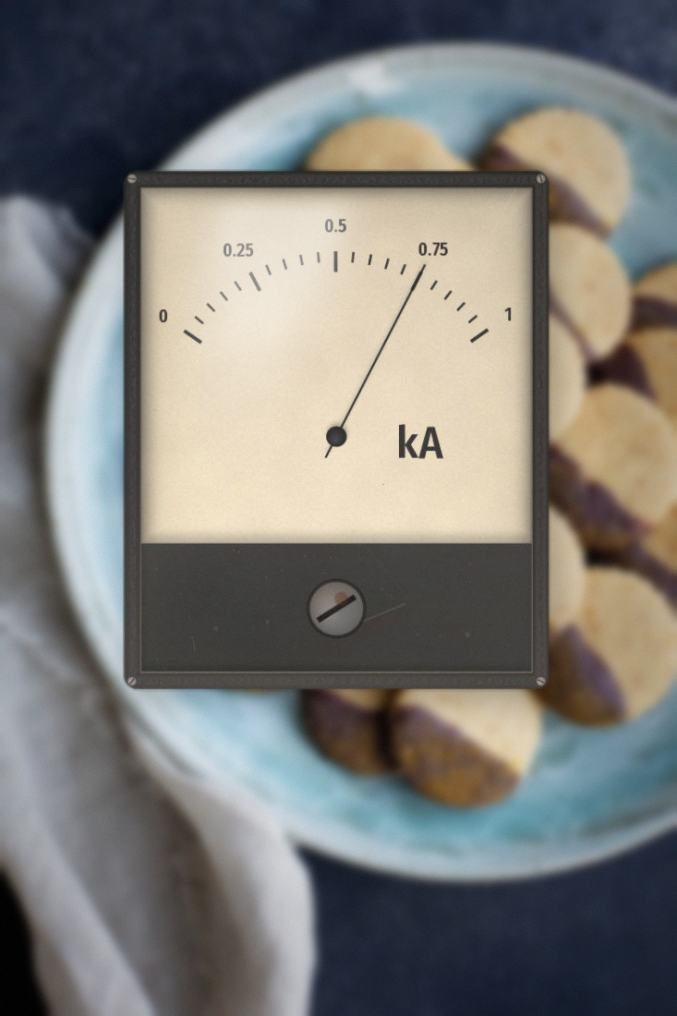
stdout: 0.75 kA
